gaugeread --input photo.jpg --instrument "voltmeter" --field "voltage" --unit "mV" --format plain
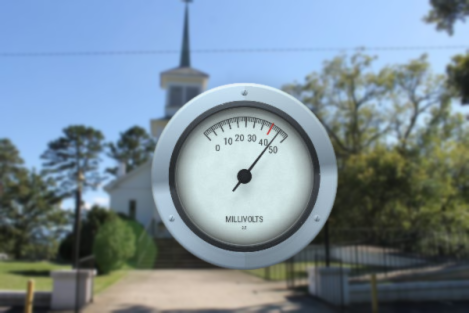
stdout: 45 mV
